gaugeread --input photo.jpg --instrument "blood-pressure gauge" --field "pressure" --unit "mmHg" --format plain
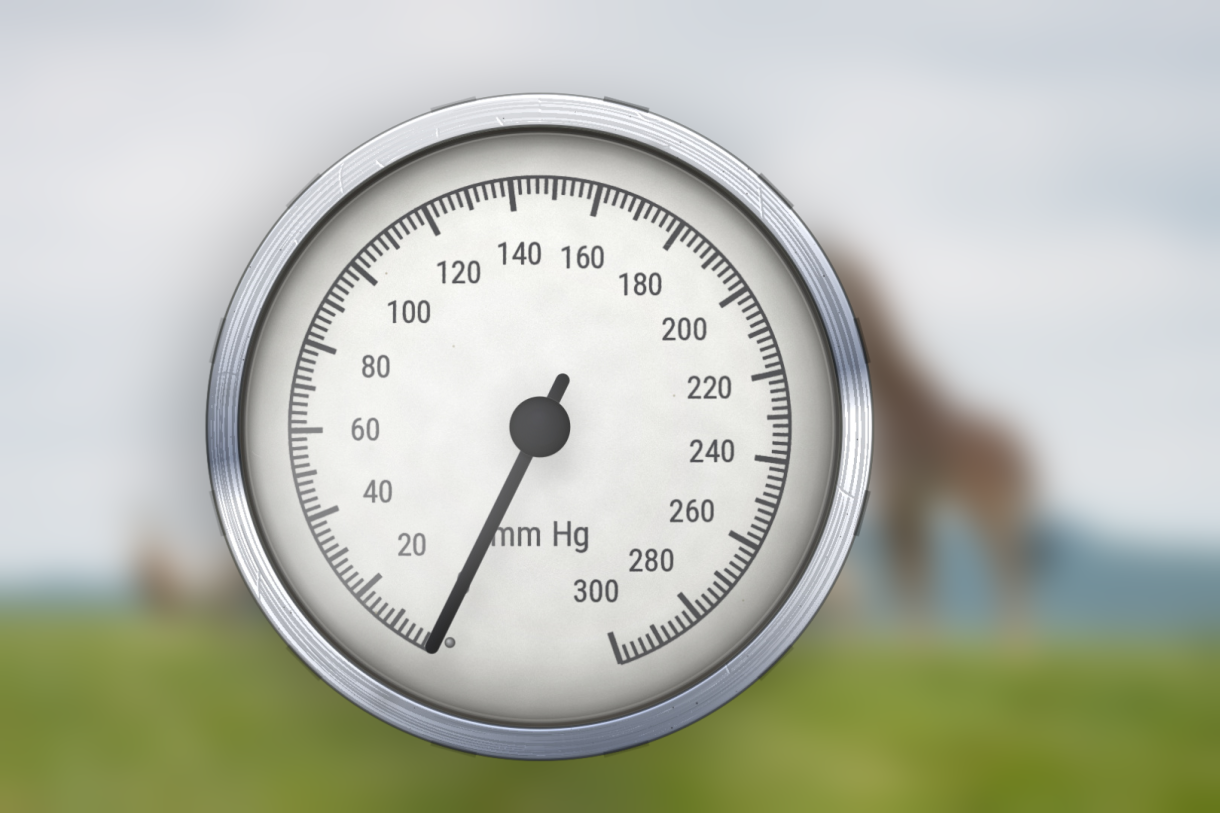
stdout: 0 mmHg
